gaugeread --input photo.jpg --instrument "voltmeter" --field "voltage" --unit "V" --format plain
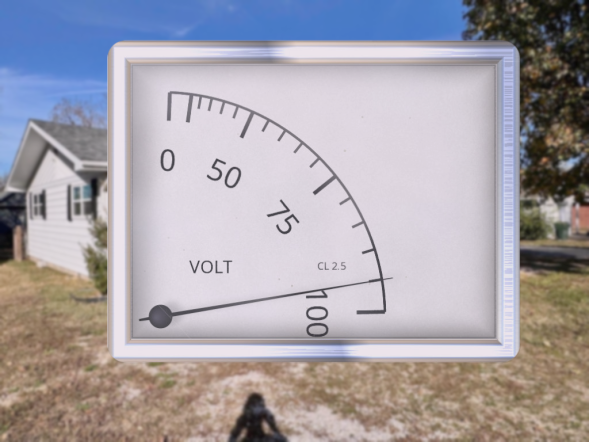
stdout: 95 V
